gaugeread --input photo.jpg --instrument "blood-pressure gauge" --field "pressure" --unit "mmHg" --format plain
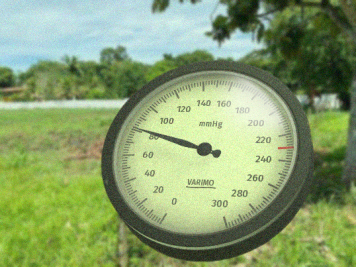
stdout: 80 mmHg
